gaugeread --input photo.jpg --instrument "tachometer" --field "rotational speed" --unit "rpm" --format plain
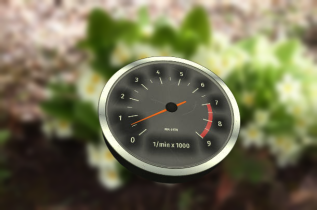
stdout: 500 rpm
